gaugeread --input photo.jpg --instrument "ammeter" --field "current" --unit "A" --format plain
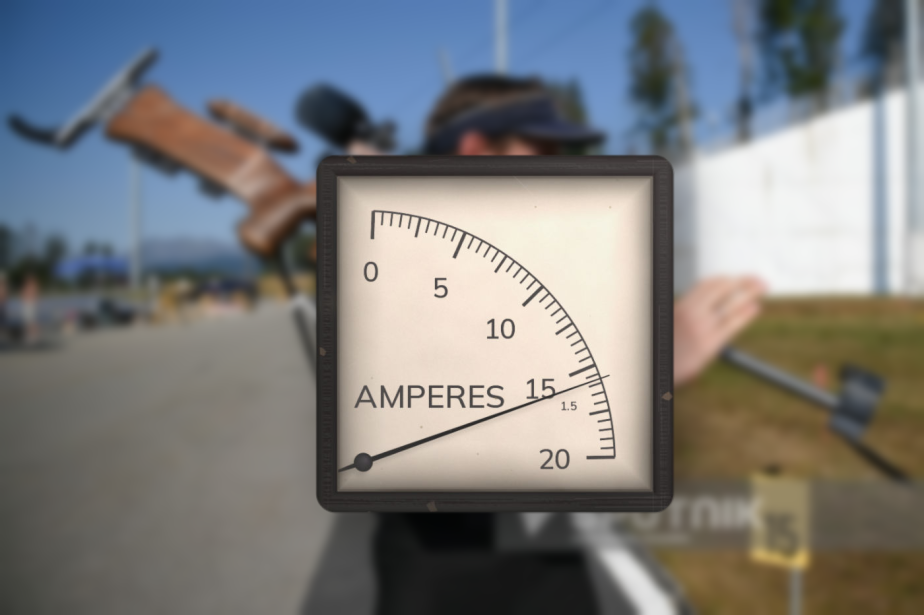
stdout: 15.75 A
